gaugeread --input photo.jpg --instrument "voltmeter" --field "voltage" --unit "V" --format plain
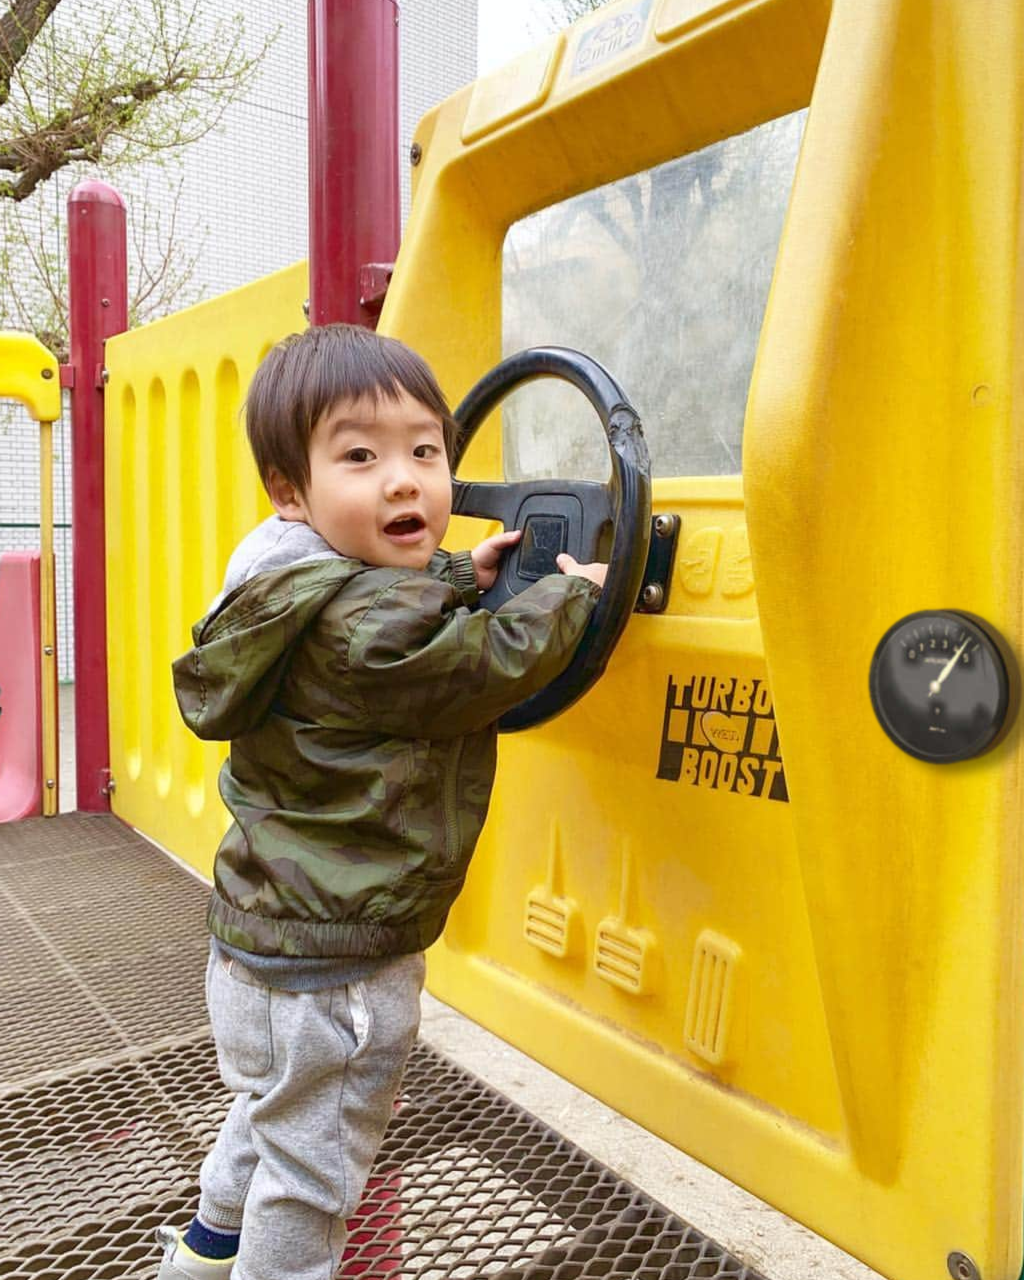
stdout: 4.5 V
